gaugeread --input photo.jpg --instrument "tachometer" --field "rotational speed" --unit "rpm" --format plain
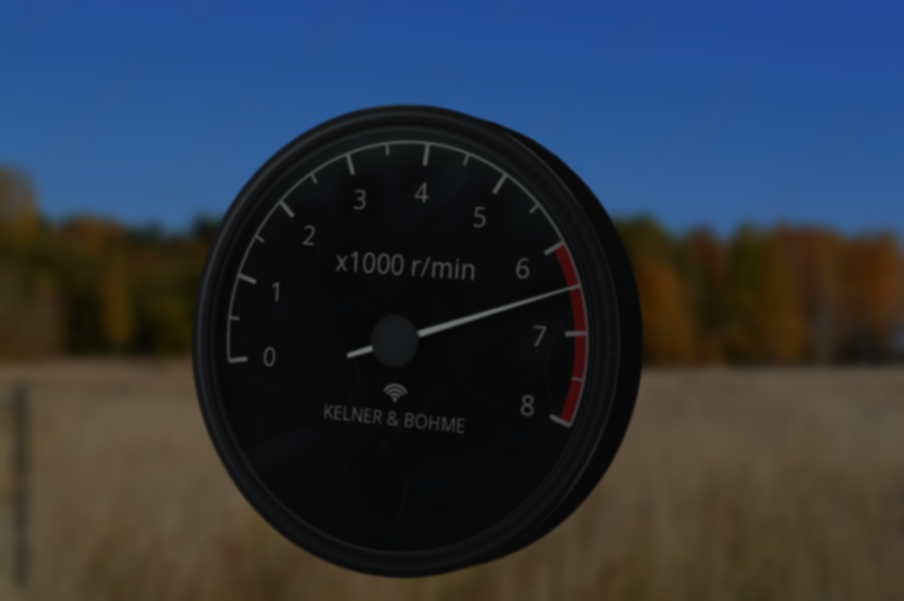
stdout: 6500 rpm
